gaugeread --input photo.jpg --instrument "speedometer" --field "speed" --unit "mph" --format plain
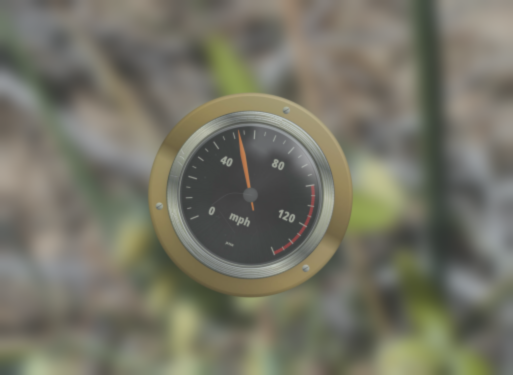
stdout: 52.5 mph
